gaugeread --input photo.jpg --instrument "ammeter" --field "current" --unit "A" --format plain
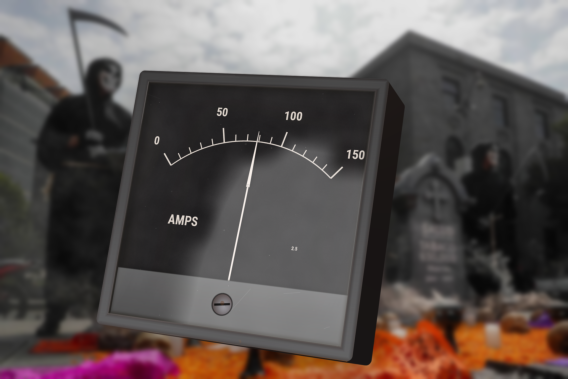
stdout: 80 A
